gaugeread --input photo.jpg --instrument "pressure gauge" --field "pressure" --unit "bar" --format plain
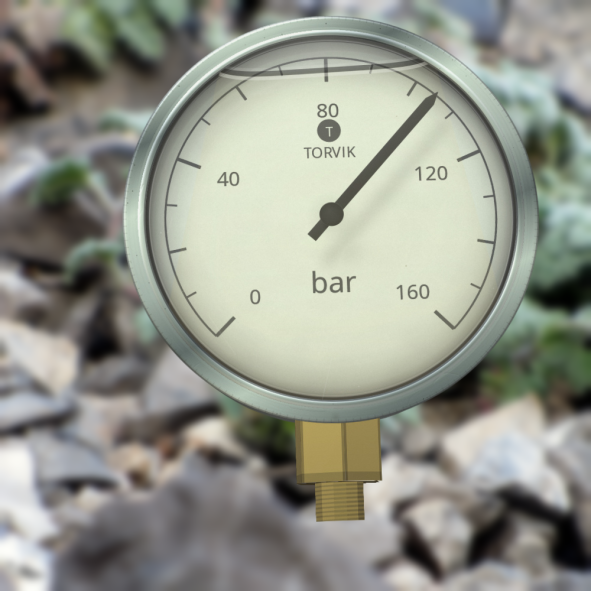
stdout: 105 bar
